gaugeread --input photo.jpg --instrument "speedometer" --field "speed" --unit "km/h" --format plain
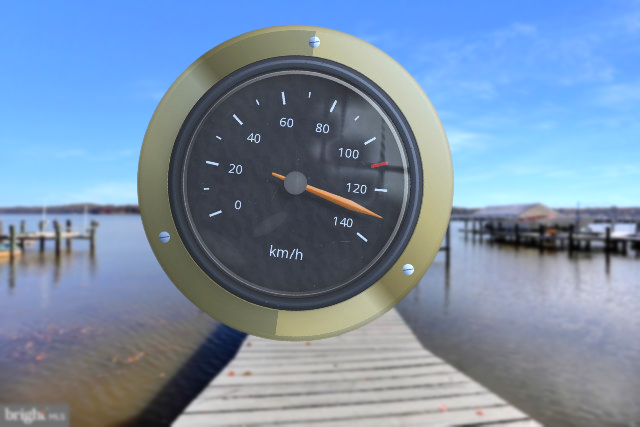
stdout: 130 km/h
